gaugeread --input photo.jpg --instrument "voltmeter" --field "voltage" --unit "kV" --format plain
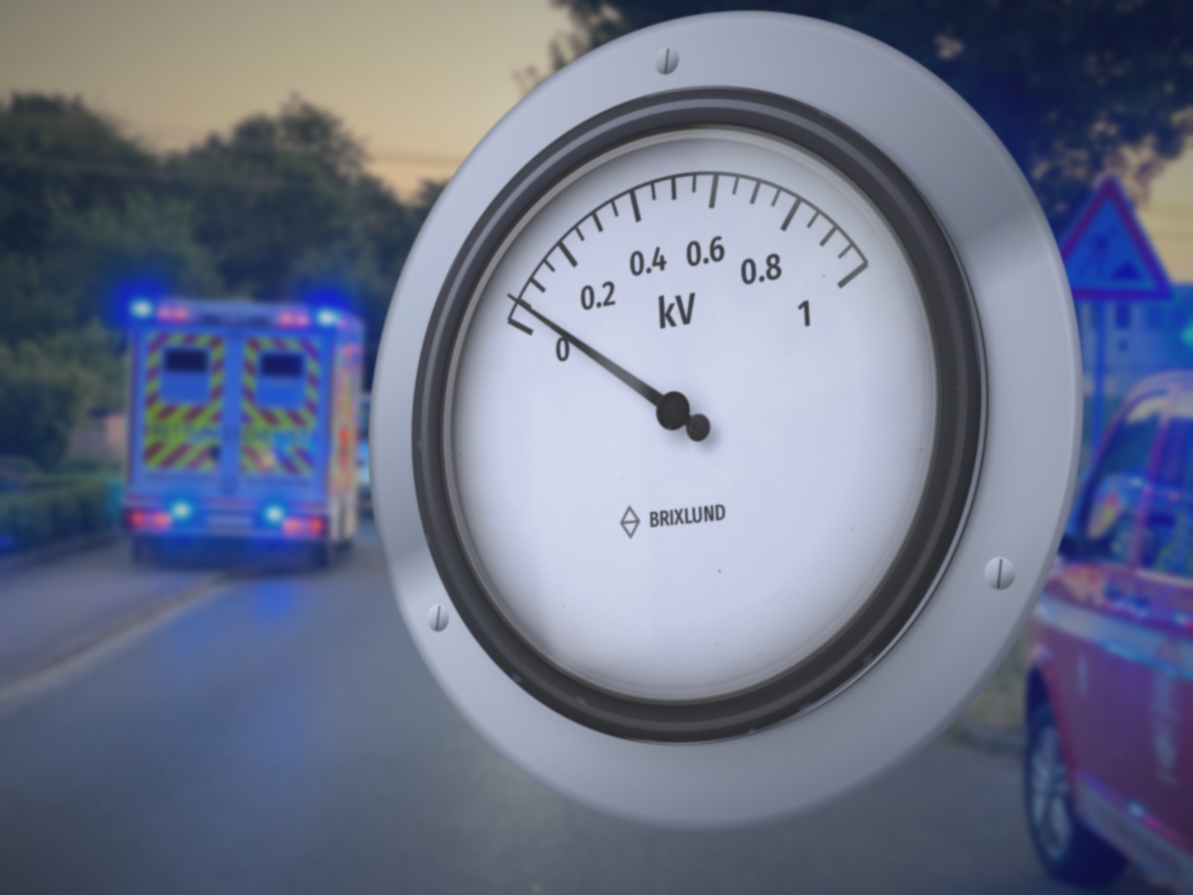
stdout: 0.05 kV
